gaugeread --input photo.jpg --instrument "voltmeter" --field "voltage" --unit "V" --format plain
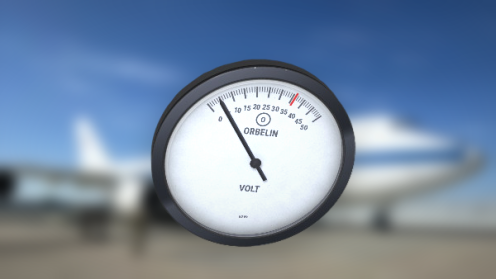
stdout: 5 V
